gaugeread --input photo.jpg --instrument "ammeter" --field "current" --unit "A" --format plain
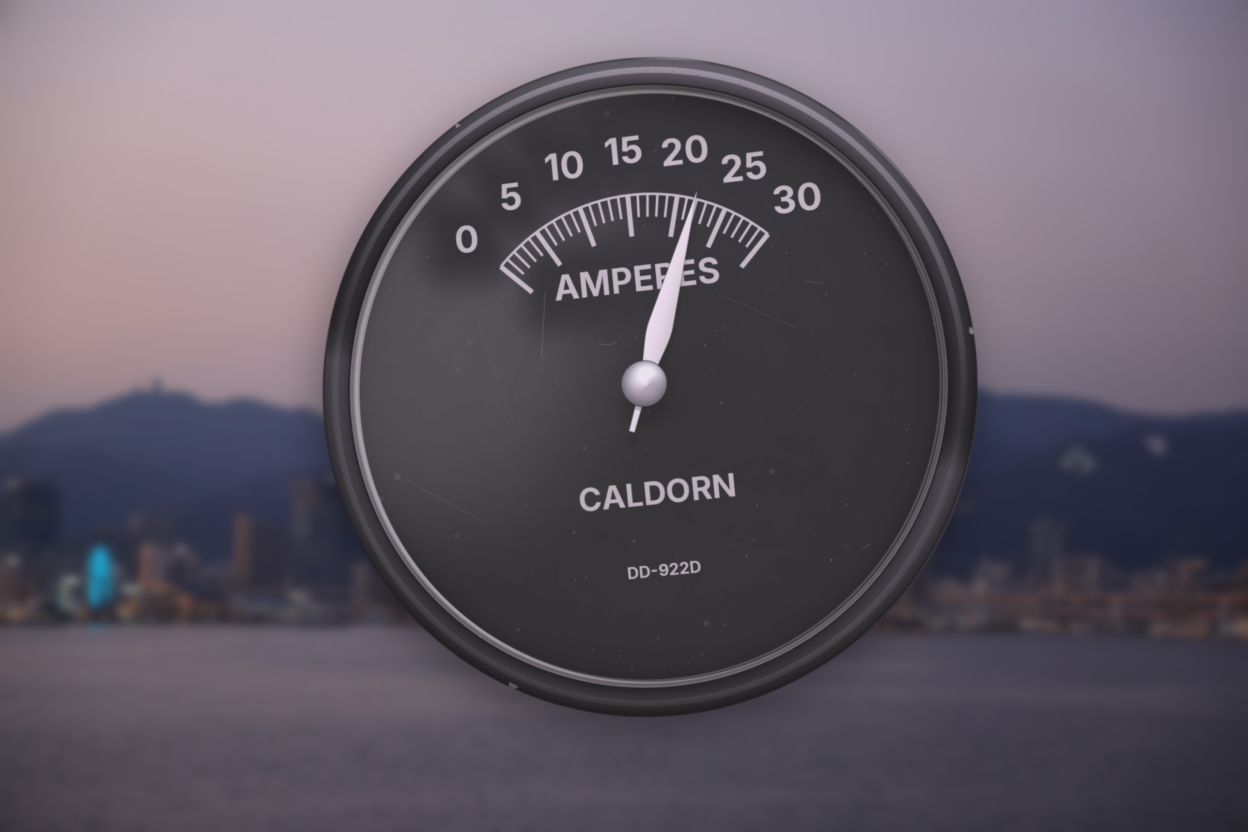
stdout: 22 A
